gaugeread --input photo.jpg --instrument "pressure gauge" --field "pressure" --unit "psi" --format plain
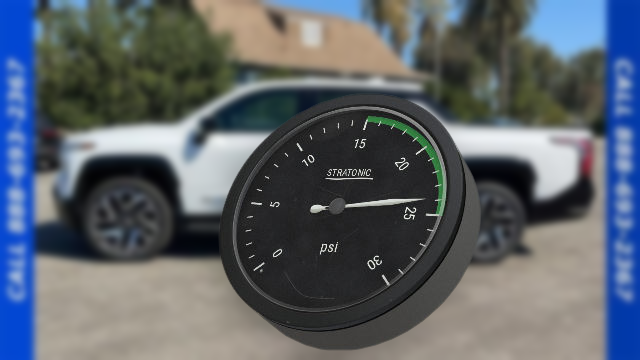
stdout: 24 psi
